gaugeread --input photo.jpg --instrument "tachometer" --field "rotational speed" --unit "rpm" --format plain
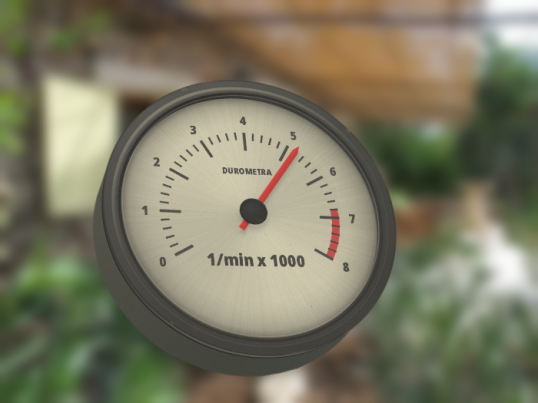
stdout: 5200 rpm
